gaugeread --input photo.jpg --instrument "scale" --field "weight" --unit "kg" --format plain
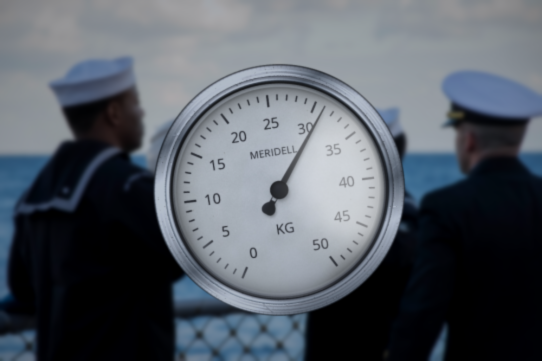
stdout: 31 kg
